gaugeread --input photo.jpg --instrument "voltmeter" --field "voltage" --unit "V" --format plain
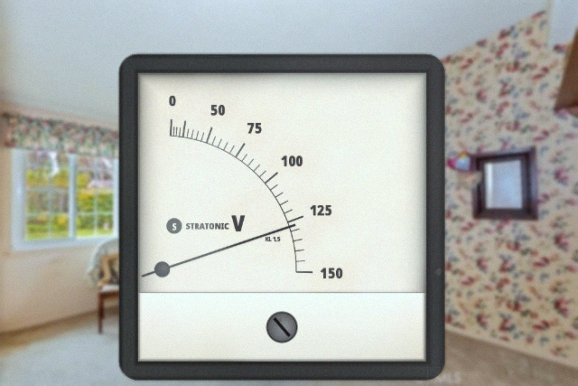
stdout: 127.5 V
